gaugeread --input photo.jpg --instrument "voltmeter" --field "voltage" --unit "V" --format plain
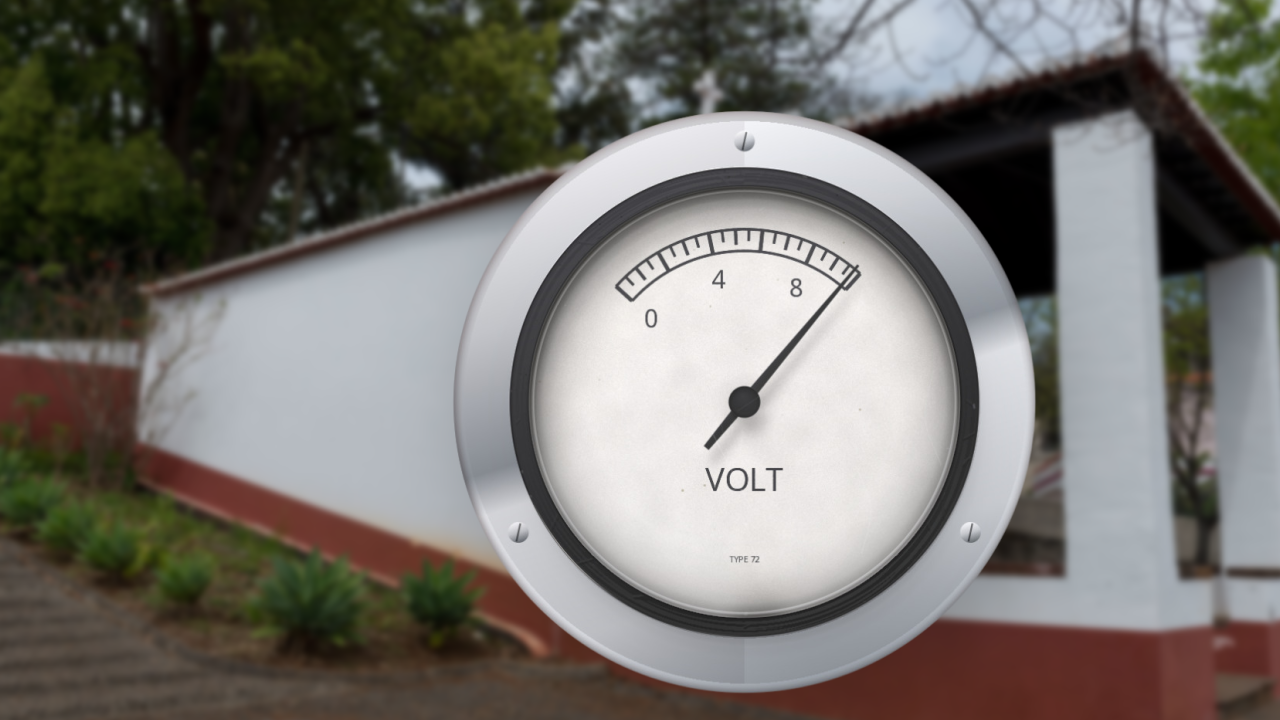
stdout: 9.75 V
